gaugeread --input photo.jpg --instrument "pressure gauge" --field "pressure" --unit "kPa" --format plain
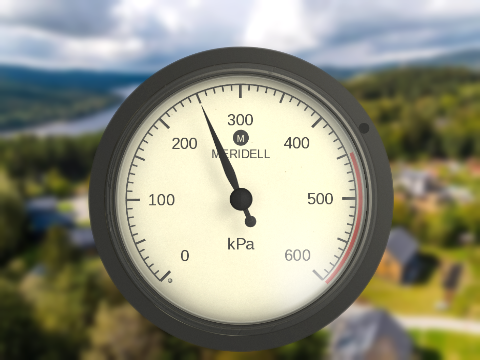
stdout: 250 kPa
